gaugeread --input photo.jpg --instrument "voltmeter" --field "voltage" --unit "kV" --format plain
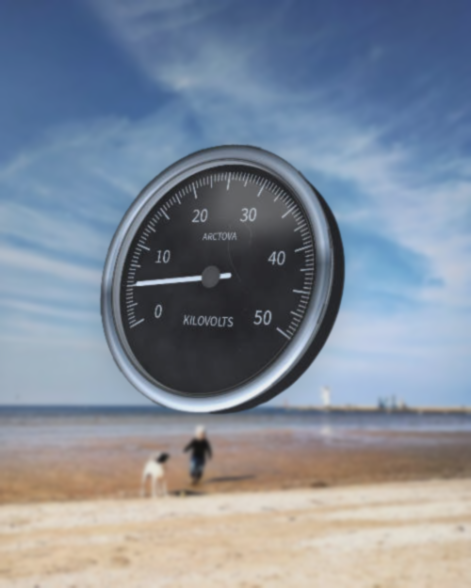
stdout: 5 kV
